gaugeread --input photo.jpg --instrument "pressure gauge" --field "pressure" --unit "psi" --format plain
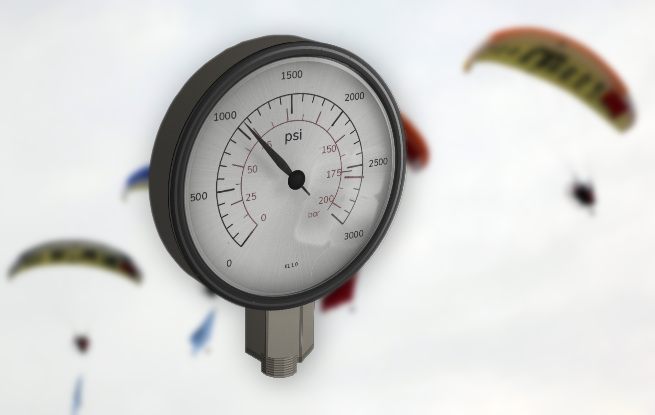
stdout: 1050 psi
